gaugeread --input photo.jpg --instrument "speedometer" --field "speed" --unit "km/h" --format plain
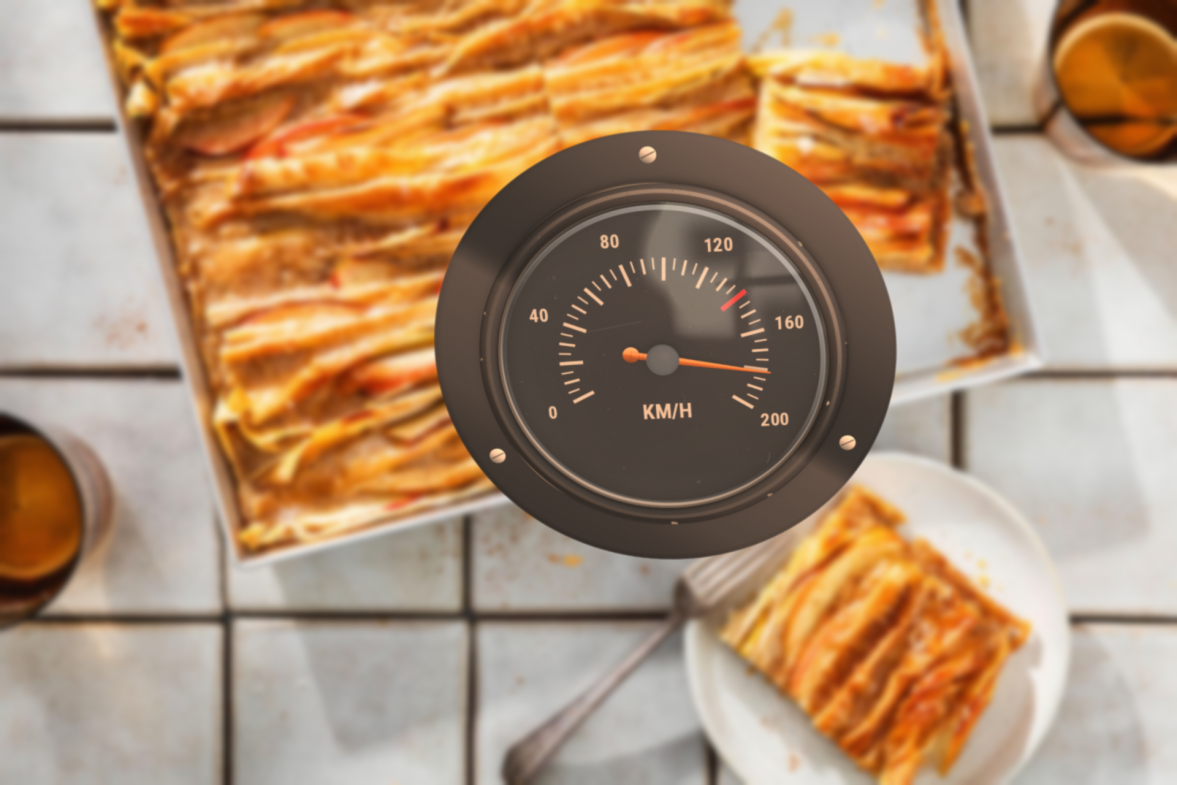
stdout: 180 km/h
